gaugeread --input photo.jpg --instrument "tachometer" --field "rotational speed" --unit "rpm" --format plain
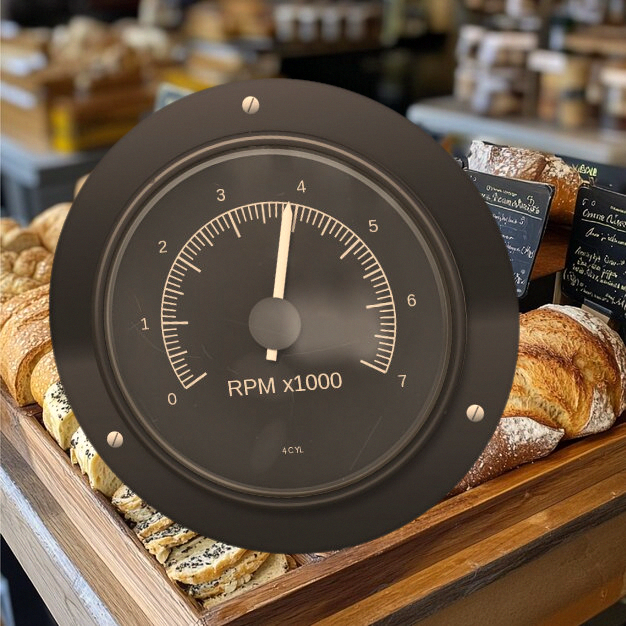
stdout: 3900 rpm
